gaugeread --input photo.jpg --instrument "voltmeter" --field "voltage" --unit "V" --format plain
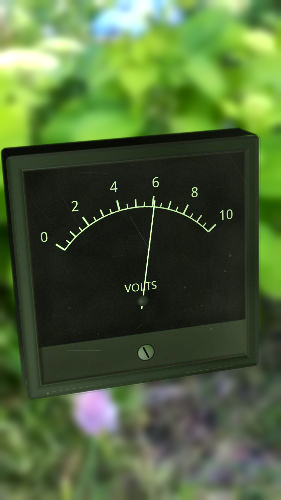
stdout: 6 V
